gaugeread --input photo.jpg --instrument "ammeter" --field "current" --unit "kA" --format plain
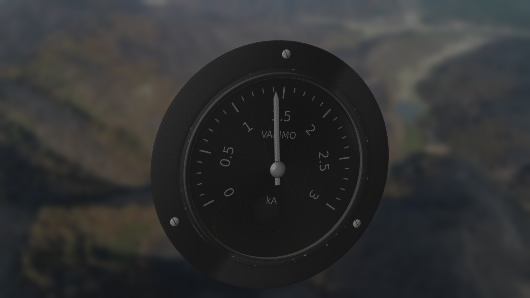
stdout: 1.4 kA
